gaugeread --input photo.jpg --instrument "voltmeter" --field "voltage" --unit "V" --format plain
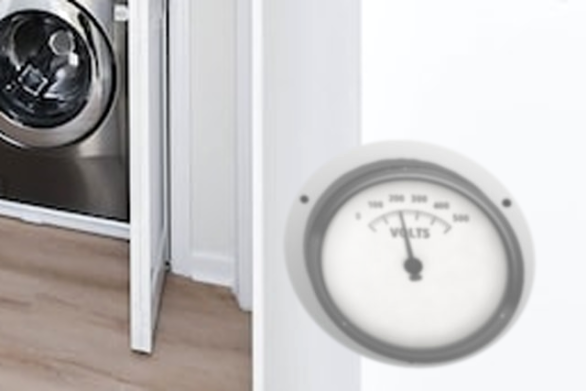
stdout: 200 V
